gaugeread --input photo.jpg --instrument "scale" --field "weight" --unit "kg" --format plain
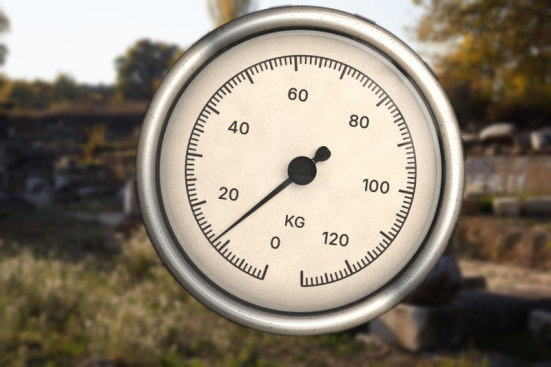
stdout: 12 kg
